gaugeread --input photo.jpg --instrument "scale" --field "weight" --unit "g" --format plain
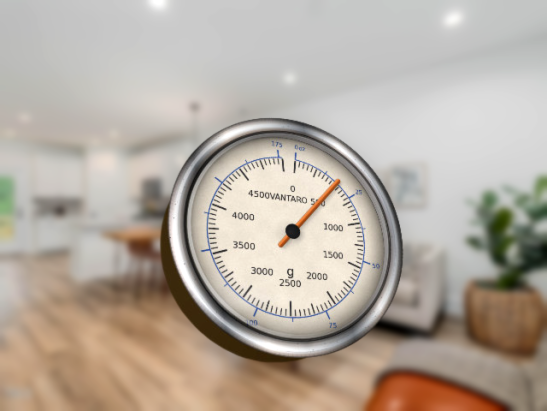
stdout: 500 g
